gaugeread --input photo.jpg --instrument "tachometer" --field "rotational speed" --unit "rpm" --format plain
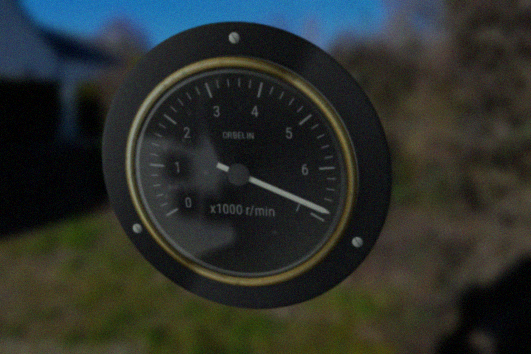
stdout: 6800 rpm
